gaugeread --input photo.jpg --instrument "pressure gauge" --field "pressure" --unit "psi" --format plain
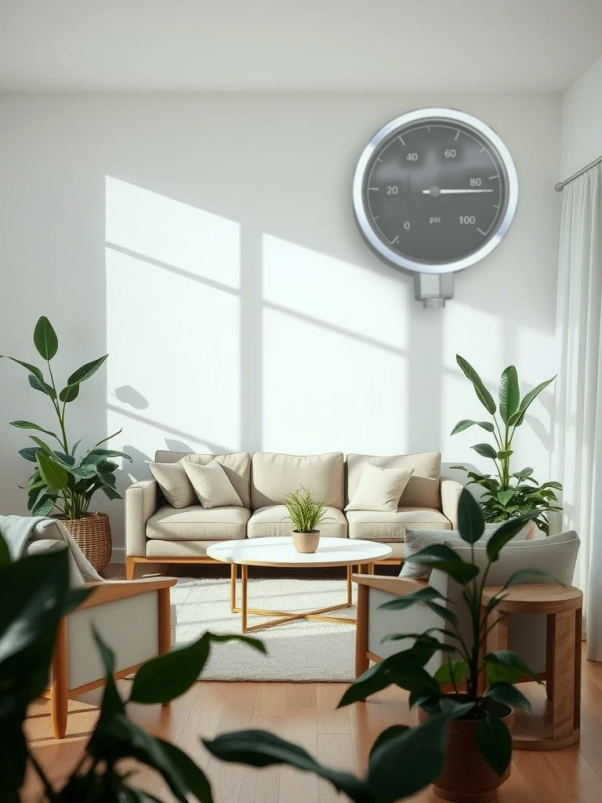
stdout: 85 psi
